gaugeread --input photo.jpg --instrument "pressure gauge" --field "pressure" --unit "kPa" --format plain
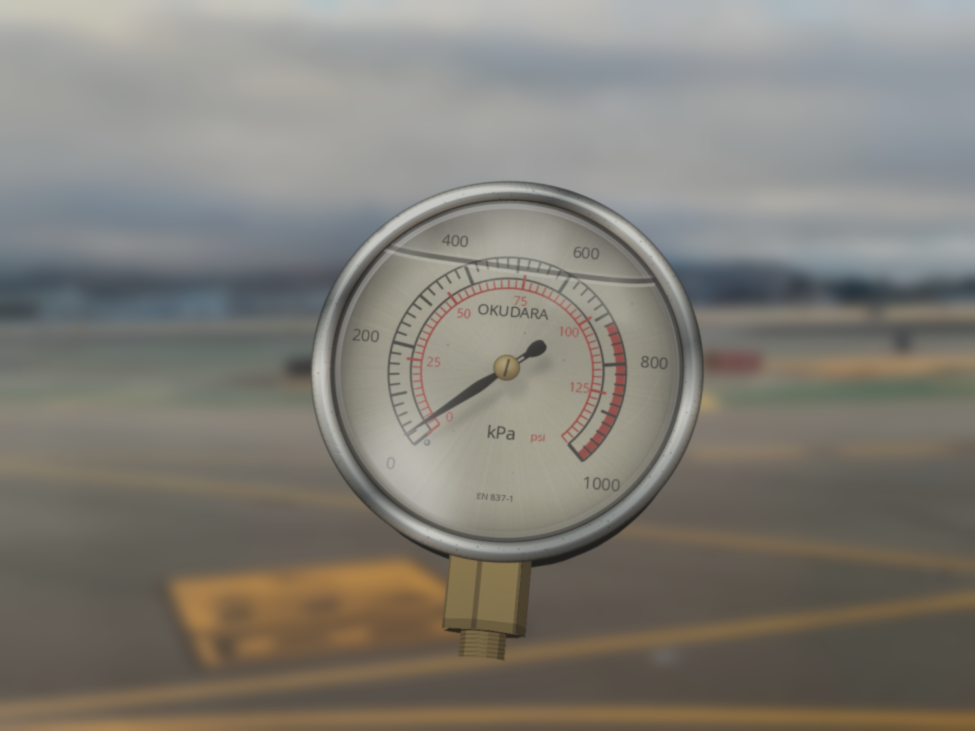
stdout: 20 kPa
